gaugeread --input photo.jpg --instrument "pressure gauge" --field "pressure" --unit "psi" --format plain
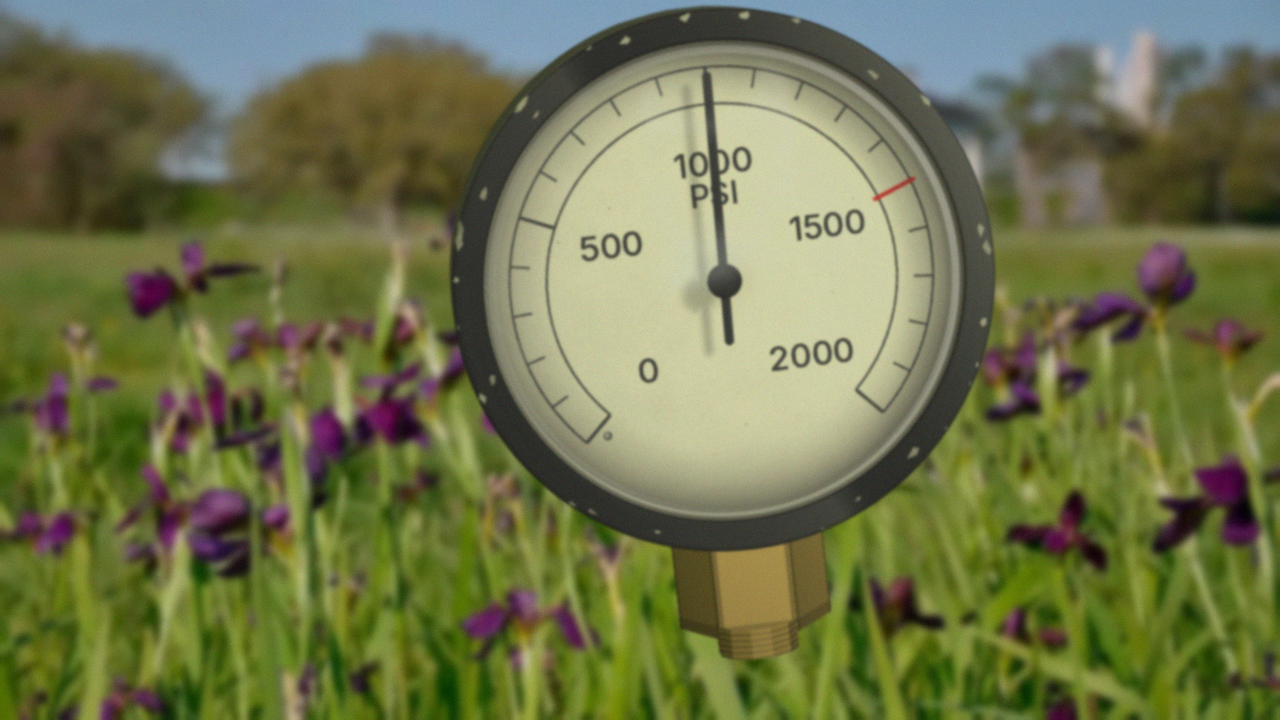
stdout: 1000 psi
